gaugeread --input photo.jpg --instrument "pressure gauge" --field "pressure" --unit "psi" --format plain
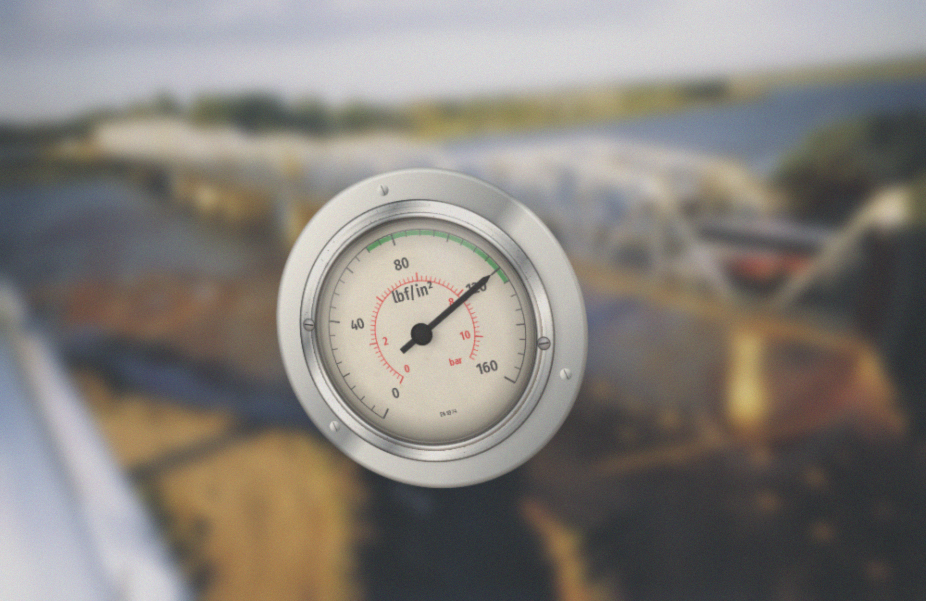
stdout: 120 psi
